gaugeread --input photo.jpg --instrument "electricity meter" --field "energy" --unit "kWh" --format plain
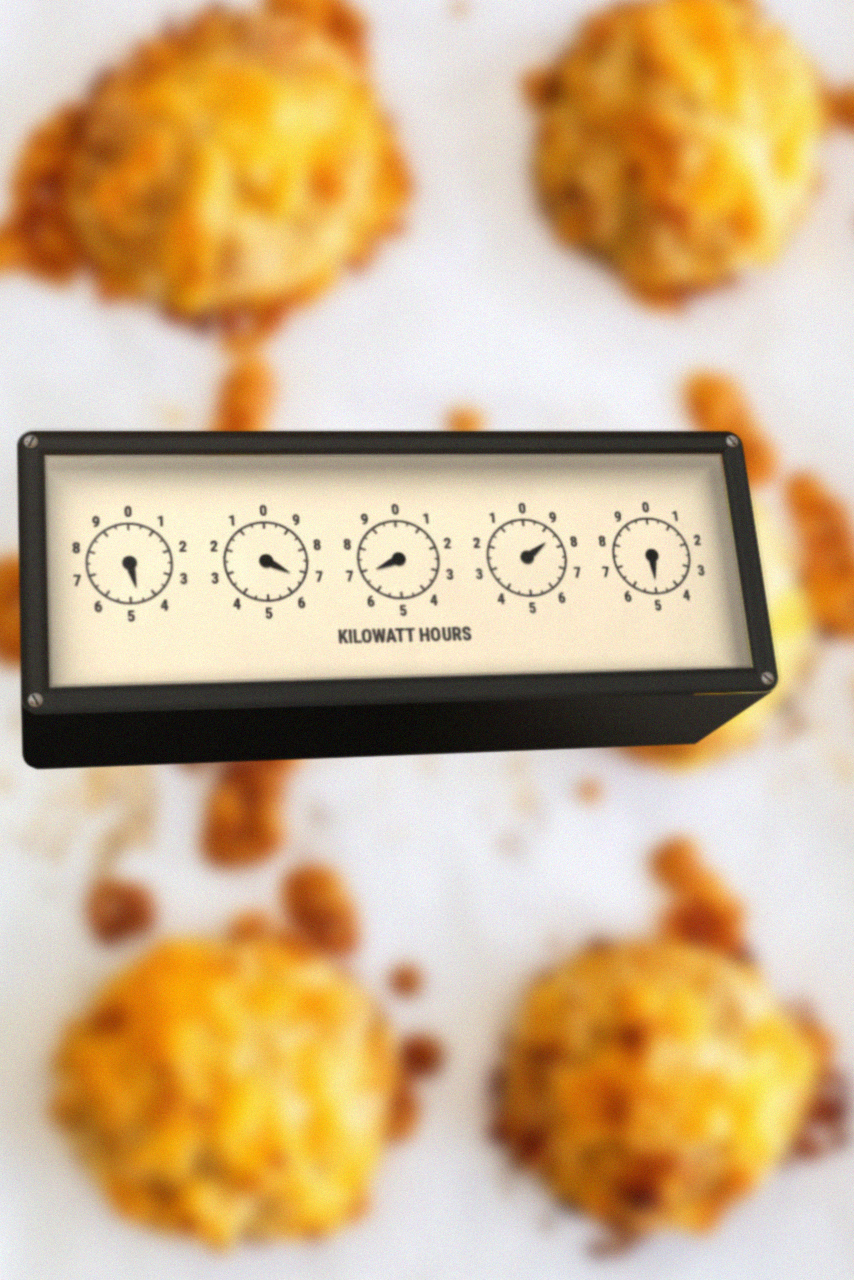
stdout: 46685 kWh
